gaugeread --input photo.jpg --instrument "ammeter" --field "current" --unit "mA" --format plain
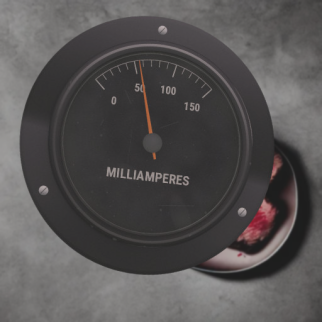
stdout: 55 mA
